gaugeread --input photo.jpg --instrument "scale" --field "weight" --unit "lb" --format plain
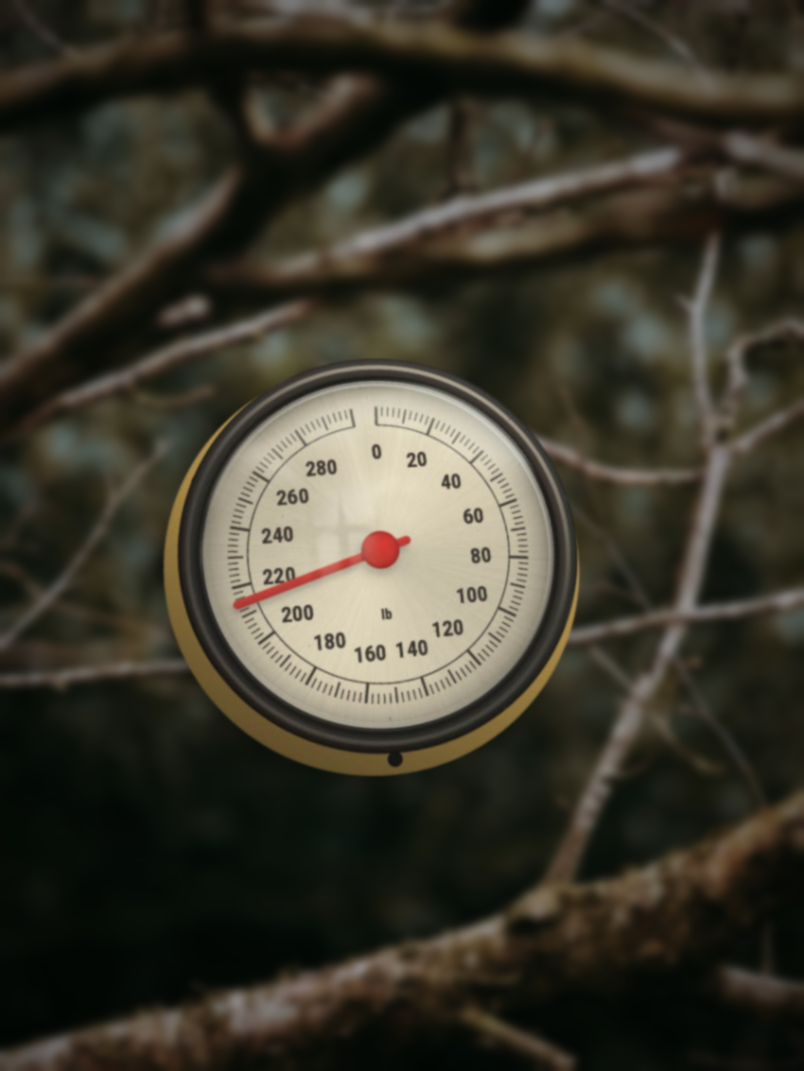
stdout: 214 lb
